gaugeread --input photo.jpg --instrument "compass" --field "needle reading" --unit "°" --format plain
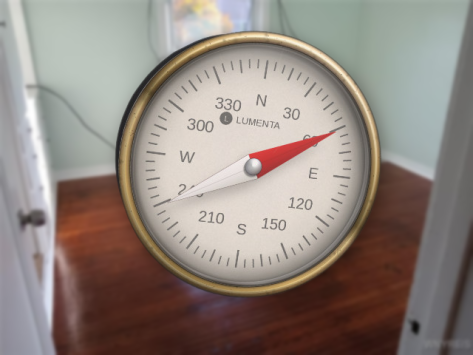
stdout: 60 °
